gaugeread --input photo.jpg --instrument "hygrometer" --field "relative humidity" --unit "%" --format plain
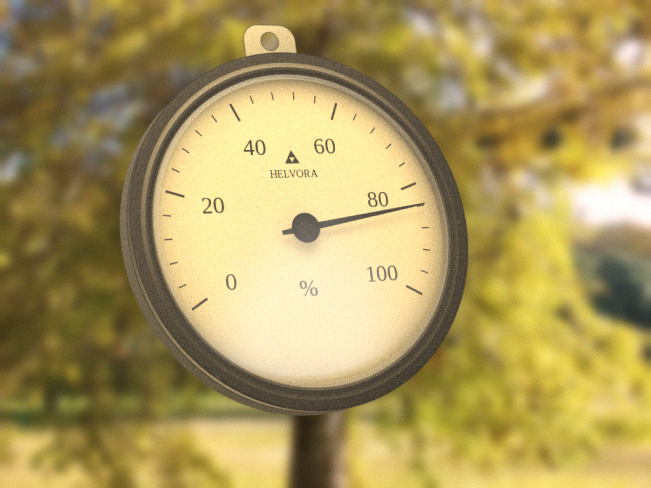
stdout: 84 %
